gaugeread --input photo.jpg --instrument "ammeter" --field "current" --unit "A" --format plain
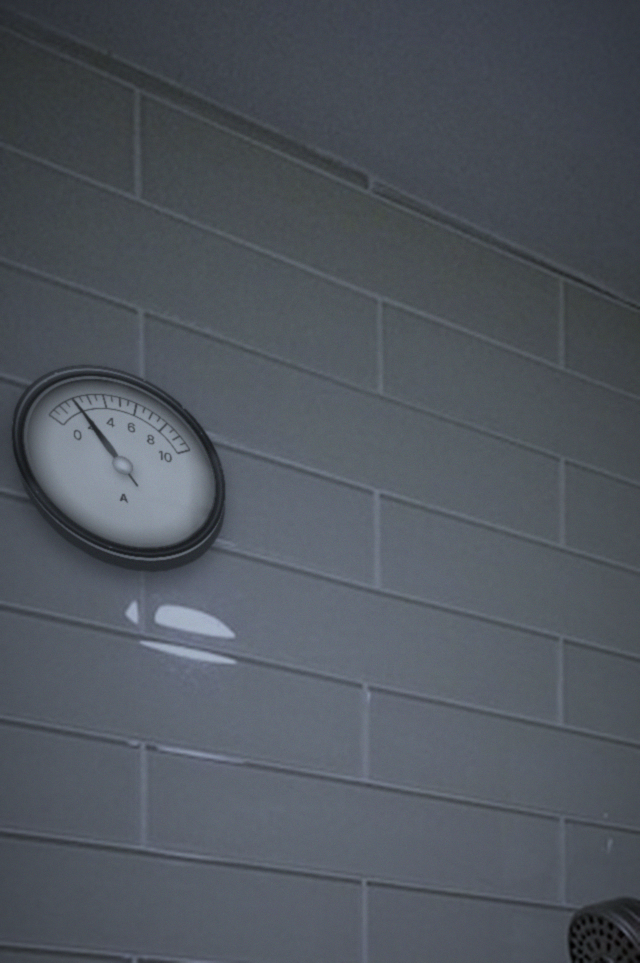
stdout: 2 A
